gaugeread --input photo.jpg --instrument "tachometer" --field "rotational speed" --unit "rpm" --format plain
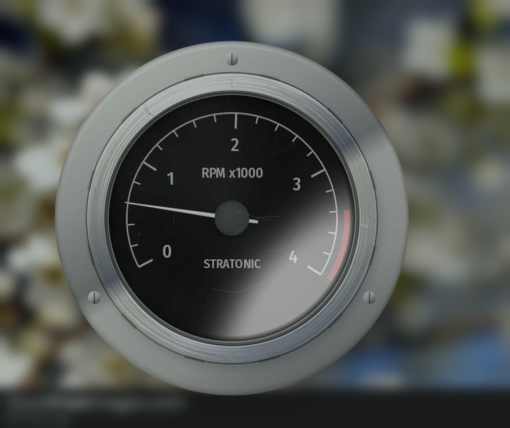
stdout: 600 rpm
